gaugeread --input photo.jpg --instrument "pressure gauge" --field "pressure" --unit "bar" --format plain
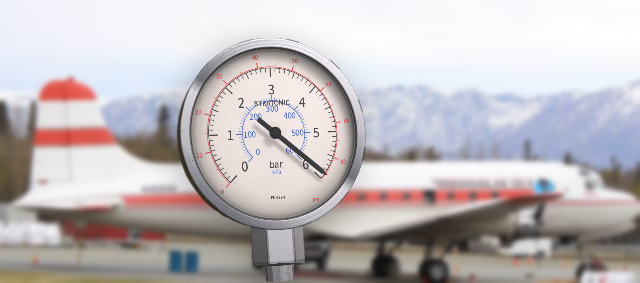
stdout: 5.9 bar
